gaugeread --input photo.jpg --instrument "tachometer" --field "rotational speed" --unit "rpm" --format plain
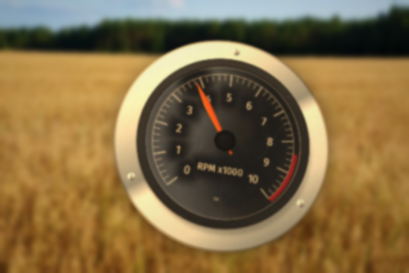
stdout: 3800 rpm
